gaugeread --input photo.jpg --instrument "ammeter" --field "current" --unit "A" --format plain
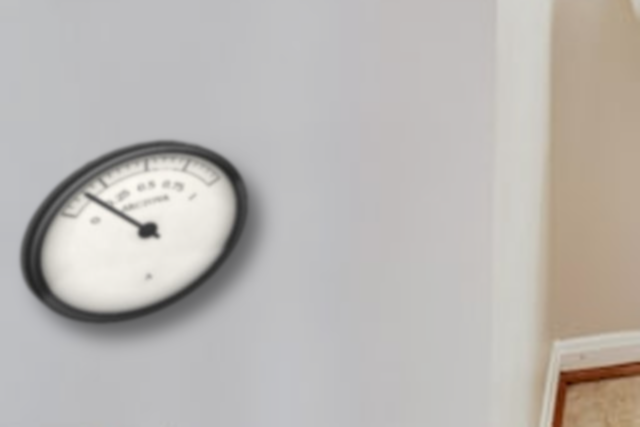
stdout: 0.15 A
